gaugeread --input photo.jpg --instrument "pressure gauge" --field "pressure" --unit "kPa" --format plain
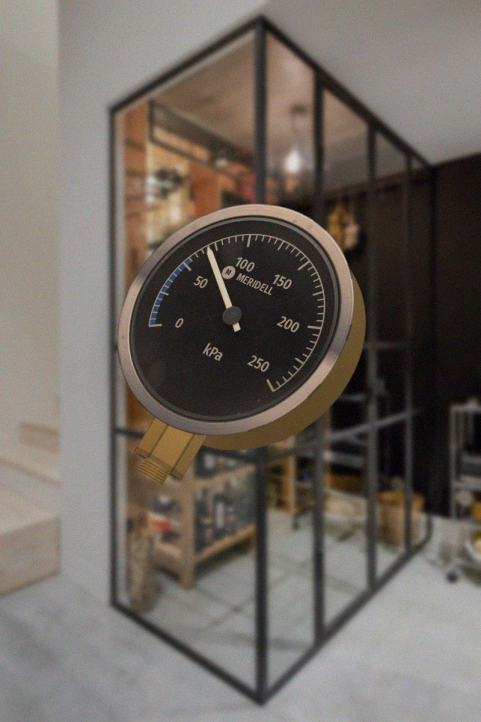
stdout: 70 kPa
